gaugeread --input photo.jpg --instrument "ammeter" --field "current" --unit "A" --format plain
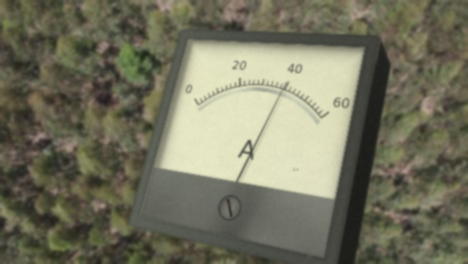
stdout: 40 A
